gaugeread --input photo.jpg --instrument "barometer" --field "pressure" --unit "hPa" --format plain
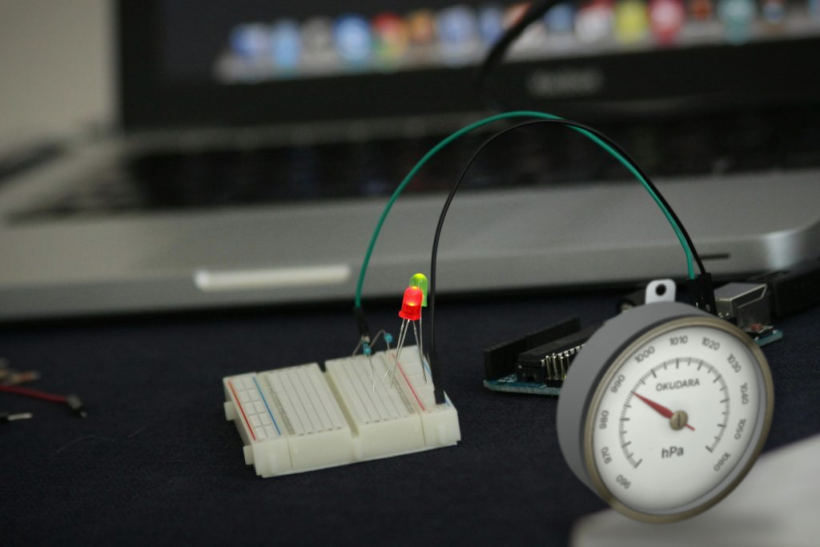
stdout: 990 hPa
